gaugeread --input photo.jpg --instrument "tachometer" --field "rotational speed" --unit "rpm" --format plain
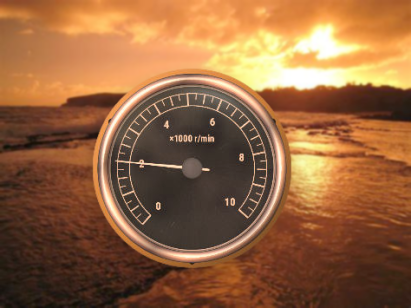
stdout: 2000 rpm
